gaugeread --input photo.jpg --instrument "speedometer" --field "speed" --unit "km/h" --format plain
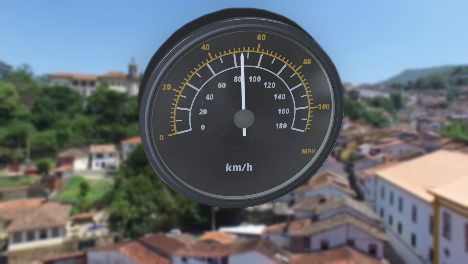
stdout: 85 km/h
